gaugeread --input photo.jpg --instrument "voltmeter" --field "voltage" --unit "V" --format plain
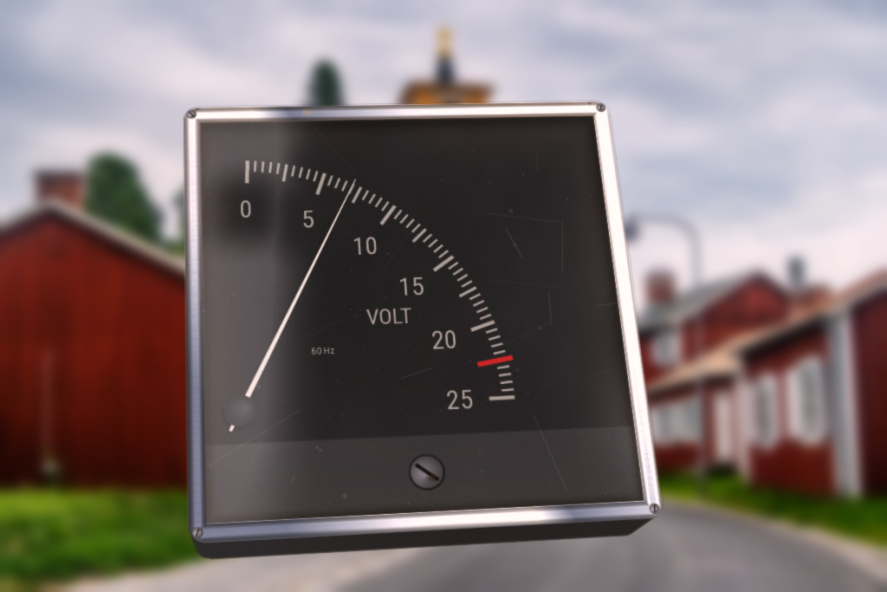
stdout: 7 V
